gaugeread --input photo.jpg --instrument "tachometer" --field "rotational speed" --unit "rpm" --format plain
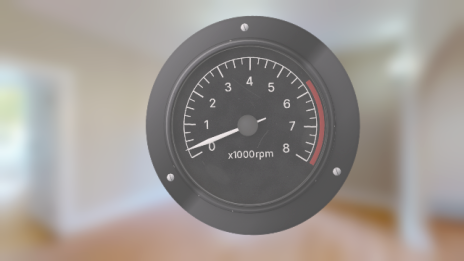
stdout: 250 rpm
